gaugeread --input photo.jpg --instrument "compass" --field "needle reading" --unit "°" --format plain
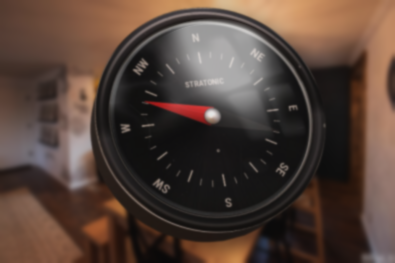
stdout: 290 °
